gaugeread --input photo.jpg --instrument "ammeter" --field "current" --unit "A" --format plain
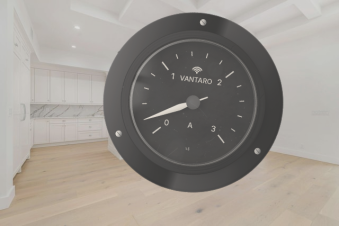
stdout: 0.2 A
